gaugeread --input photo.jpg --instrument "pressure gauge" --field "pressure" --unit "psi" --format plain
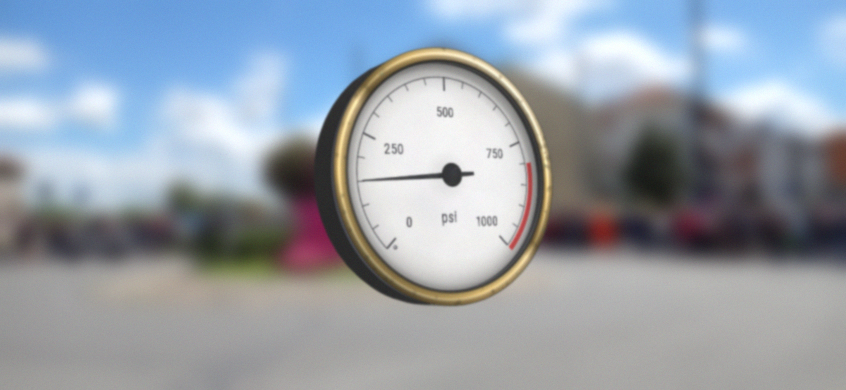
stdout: 150 psi
